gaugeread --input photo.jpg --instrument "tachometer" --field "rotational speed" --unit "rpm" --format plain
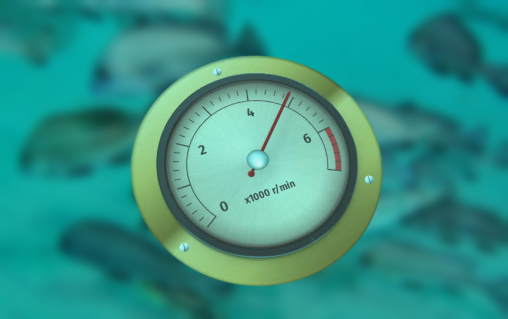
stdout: 4900 rpm
